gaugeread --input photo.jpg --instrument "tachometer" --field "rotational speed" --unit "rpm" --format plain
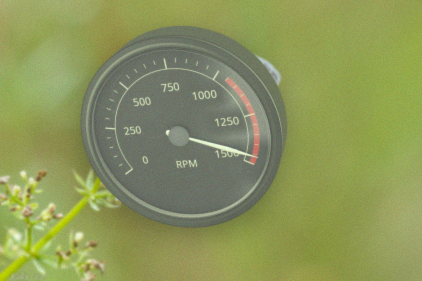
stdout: 1450 rpm
